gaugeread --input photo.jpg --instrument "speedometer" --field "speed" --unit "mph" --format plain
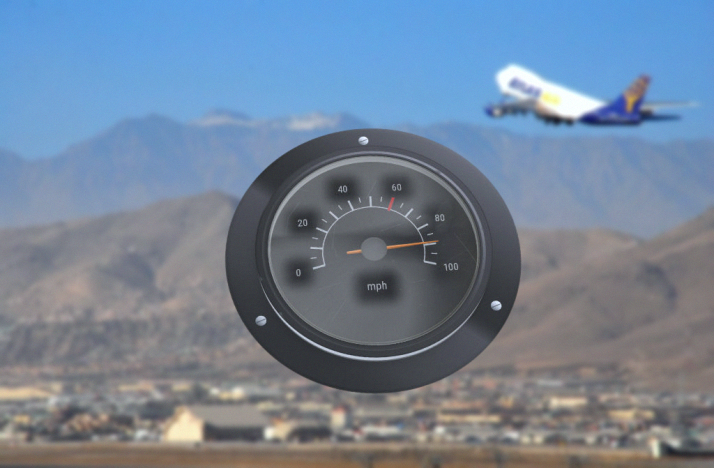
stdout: 90 mph
